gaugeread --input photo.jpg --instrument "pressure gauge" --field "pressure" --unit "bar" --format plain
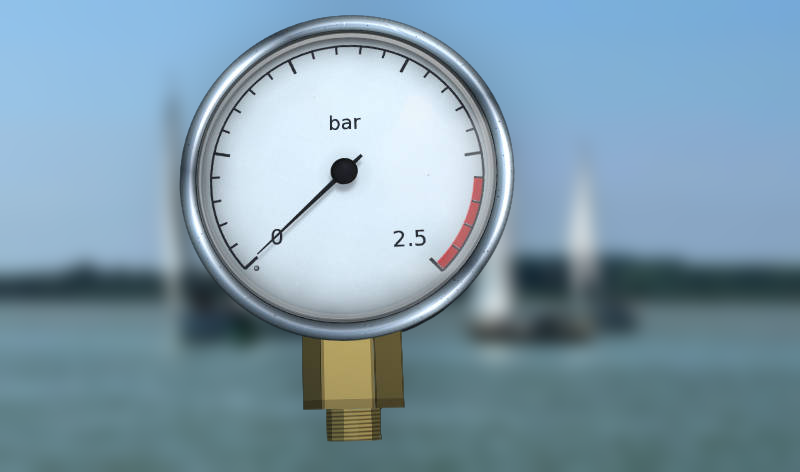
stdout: 0 bar
